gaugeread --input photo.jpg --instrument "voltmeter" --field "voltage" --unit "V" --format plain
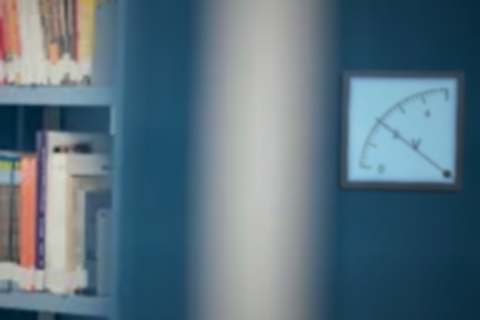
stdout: 2 V
